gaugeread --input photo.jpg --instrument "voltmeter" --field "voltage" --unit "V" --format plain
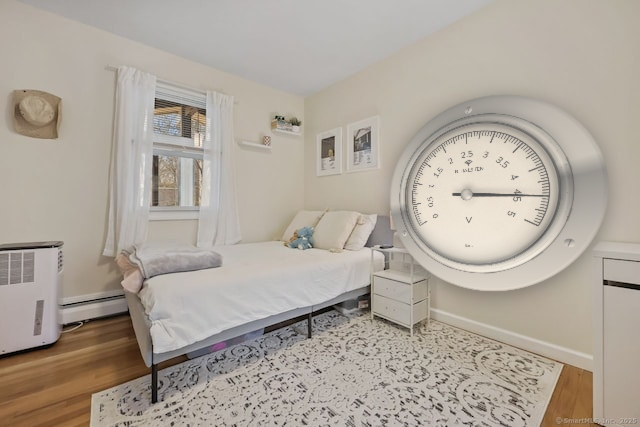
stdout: 4.5 V
